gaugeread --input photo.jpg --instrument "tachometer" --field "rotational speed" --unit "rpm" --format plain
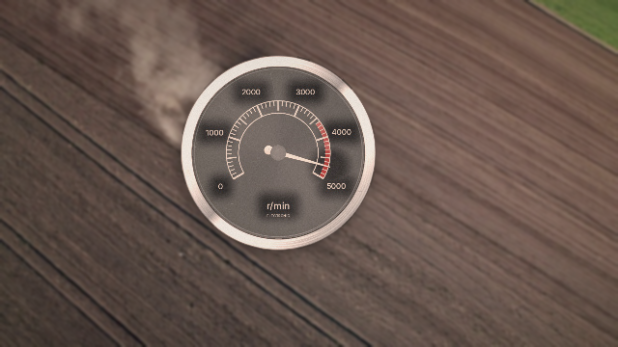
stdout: 4700 rpm
